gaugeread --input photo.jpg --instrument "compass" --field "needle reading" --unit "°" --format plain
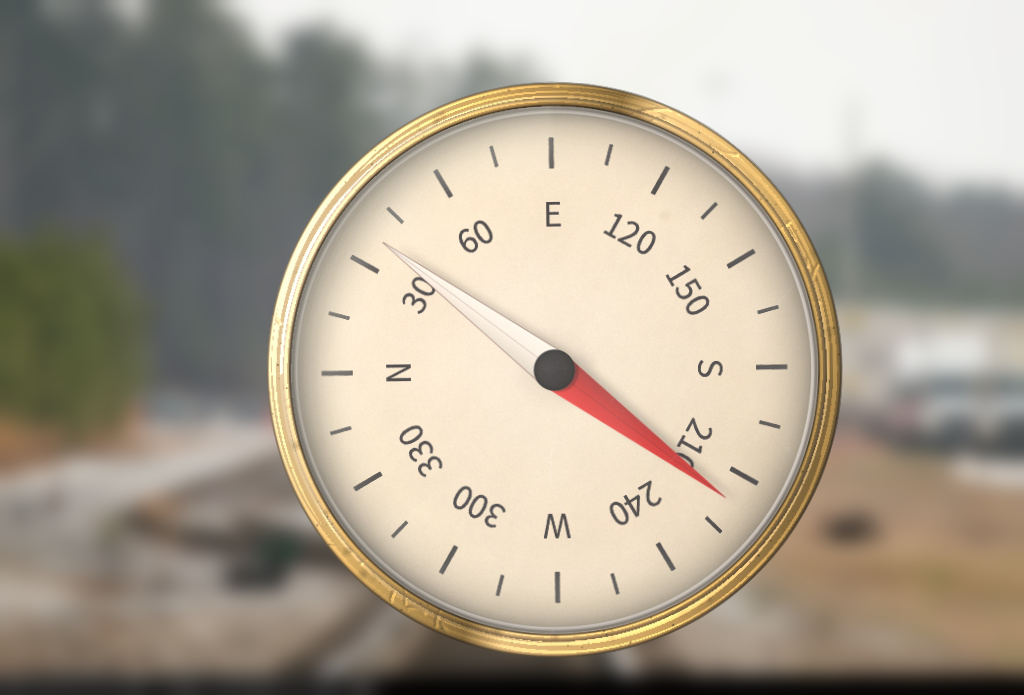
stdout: 217.5 °
